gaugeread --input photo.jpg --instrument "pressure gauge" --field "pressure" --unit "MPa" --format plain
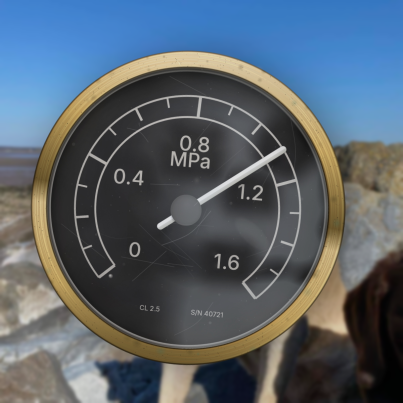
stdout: 1.1 MPa
